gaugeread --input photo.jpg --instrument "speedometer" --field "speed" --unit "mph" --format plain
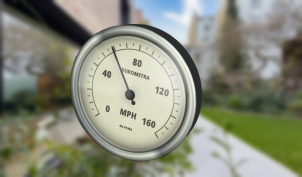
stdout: 60 mph
